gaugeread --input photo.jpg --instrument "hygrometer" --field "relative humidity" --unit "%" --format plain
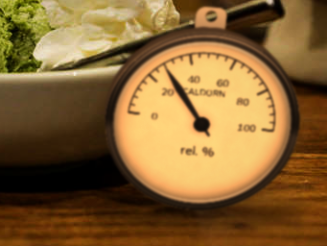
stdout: 28 %
